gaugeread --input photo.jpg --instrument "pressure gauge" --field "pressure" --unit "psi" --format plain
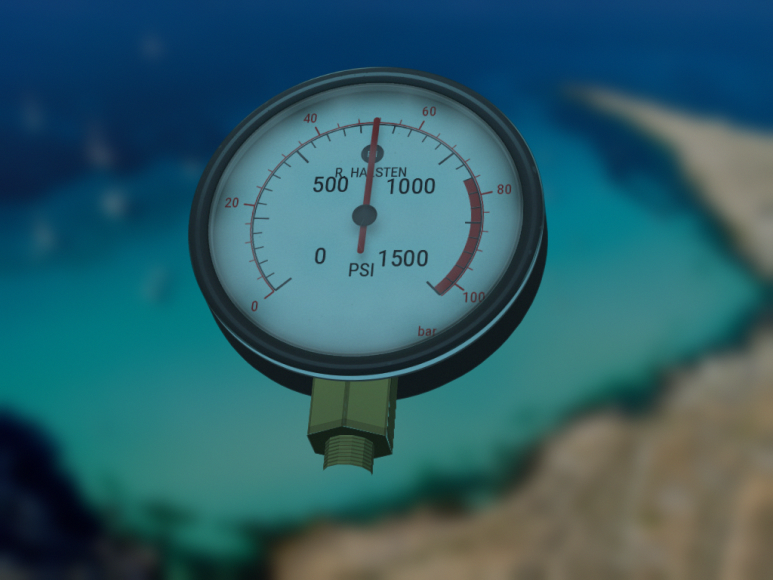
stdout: 750 psi
